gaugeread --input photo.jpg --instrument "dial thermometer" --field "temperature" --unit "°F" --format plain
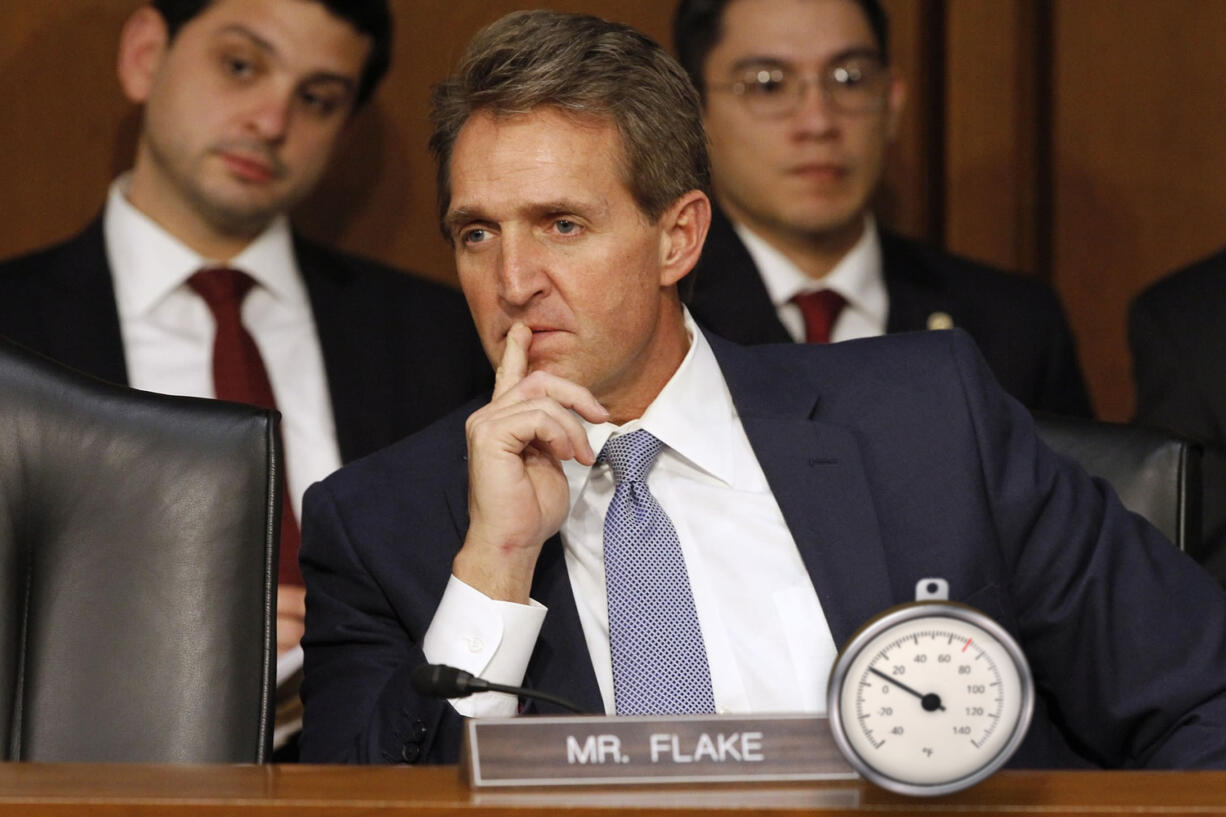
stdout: 10 °F
